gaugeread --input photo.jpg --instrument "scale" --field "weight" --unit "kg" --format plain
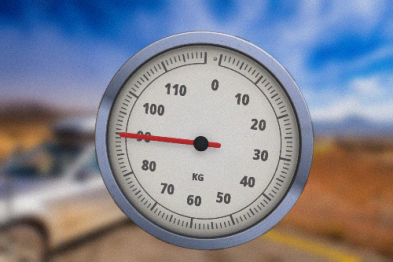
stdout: 90 kg
